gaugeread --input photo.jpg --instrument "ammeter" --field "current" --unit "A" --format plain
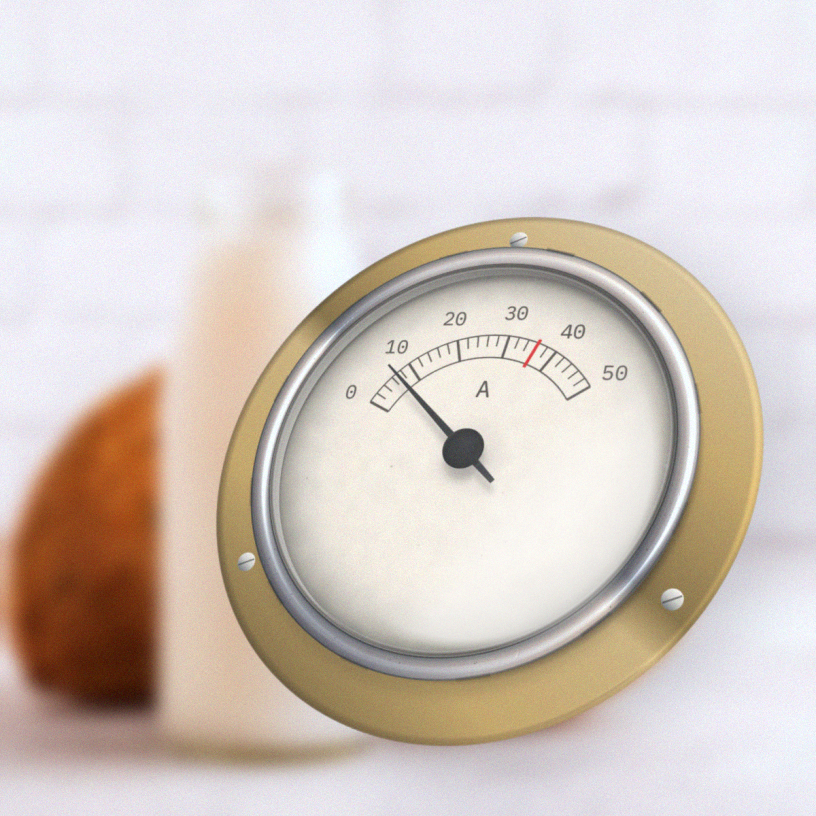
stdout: 7 A
